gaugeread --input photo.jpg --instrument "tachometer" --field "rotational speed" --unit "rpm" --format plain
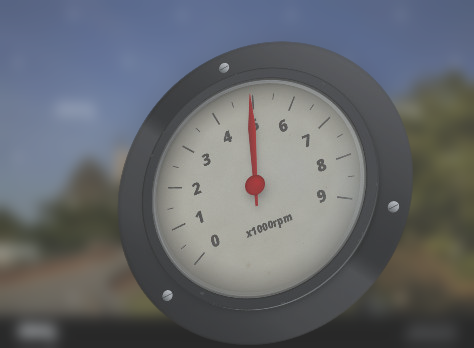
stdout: 5000 rpm
